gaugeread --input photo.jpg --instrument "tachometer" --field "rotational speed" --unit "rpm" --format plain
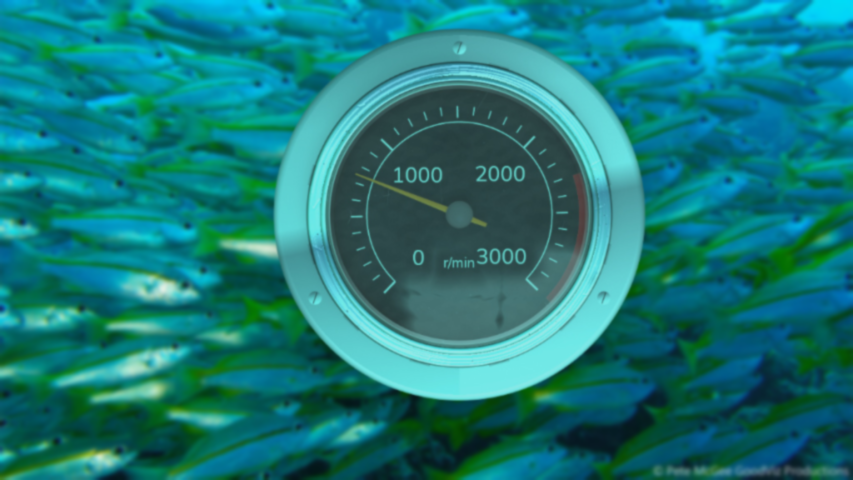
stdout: 750 rpm
